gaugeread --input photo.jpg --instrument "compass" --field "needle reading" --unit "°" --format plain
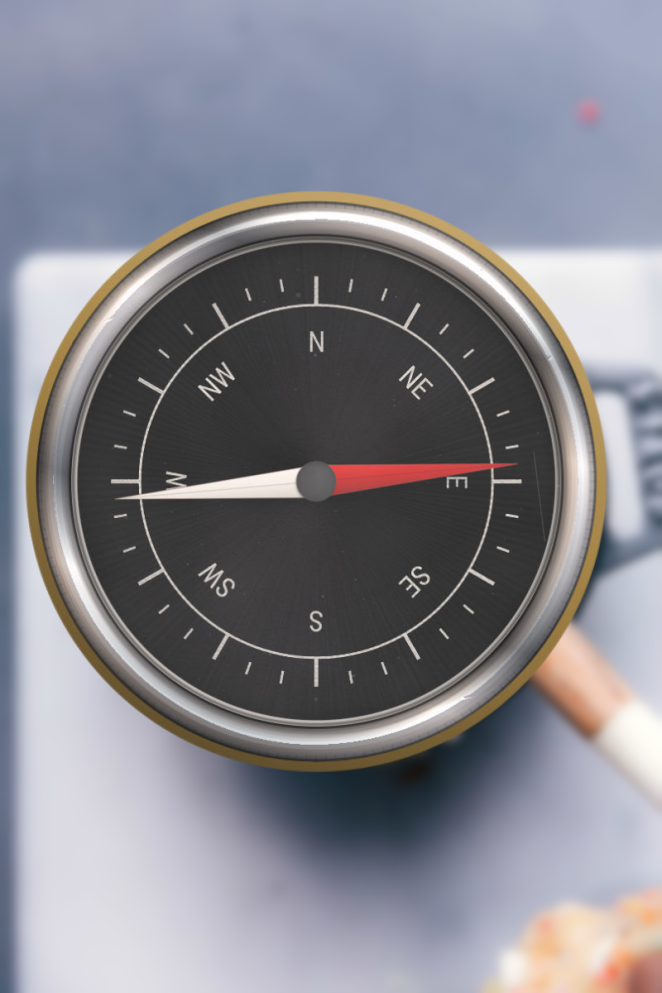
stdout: 85 °
